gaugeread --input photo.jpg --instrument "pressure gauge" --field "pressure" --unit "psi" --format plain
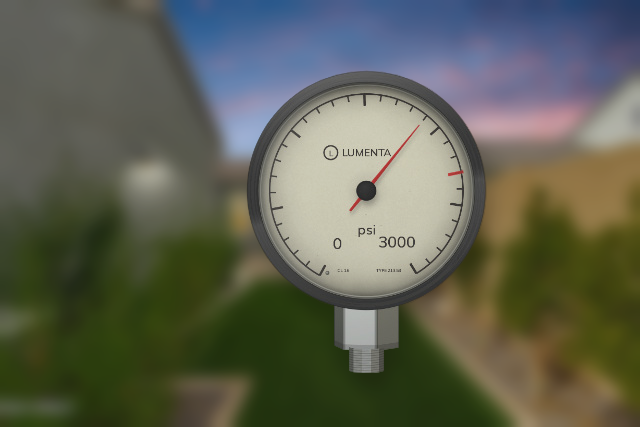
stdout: 1900 psi
